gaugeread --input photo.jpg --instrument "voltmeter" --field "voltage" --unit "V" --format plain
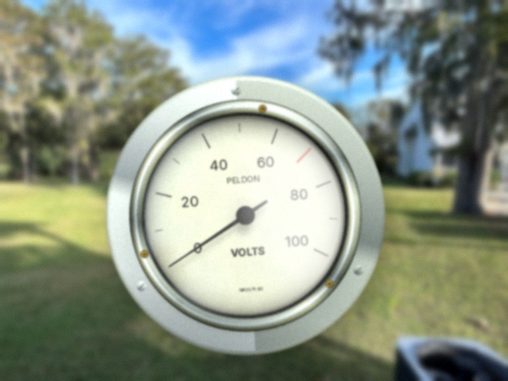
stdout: 0 V
